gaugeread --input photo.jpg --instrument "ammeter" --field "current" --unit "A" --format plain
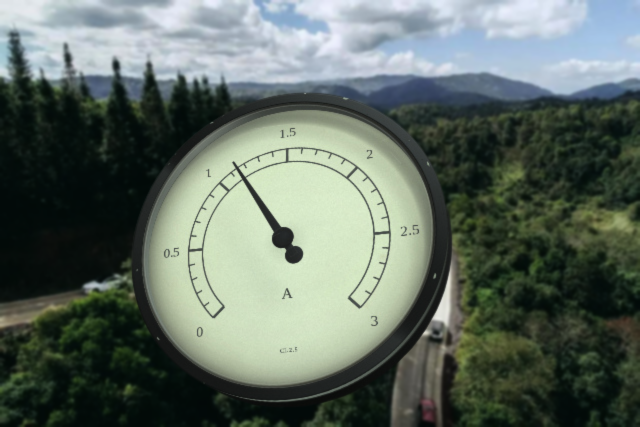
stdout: 1.15 A
